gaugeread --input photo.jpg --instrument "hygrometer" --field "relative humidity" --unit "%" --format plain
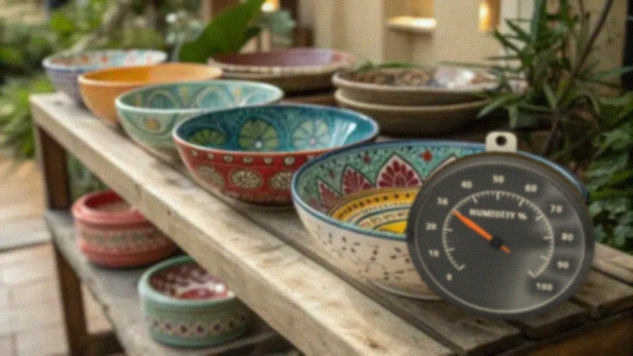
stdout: 30 %
